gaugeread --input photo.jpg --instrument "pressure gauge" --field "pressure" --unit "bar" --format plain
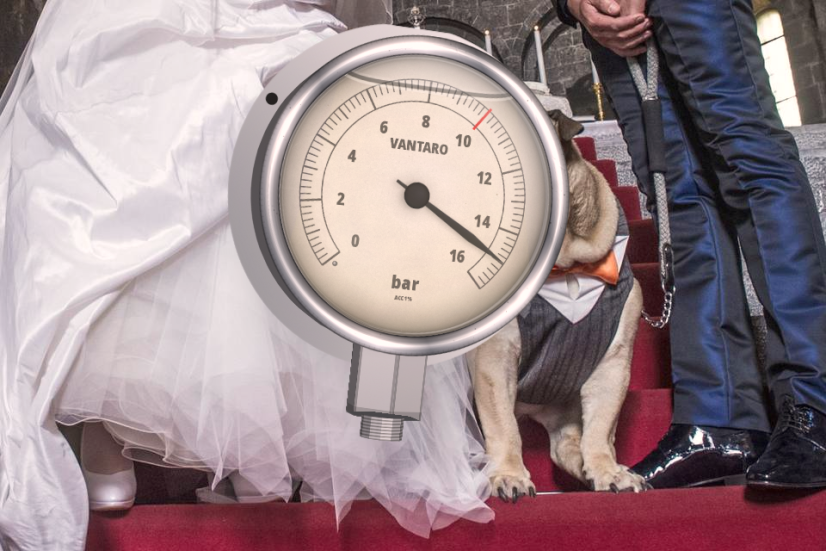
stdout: 15 bar
